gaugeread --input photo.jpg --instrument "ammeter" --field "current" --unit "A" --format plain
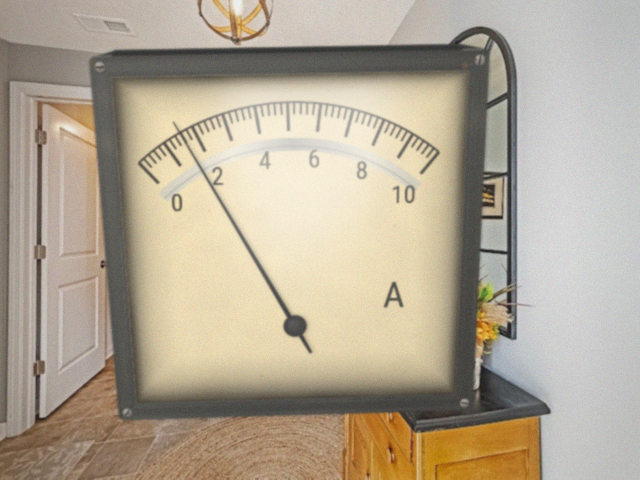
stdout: 1.6 A
